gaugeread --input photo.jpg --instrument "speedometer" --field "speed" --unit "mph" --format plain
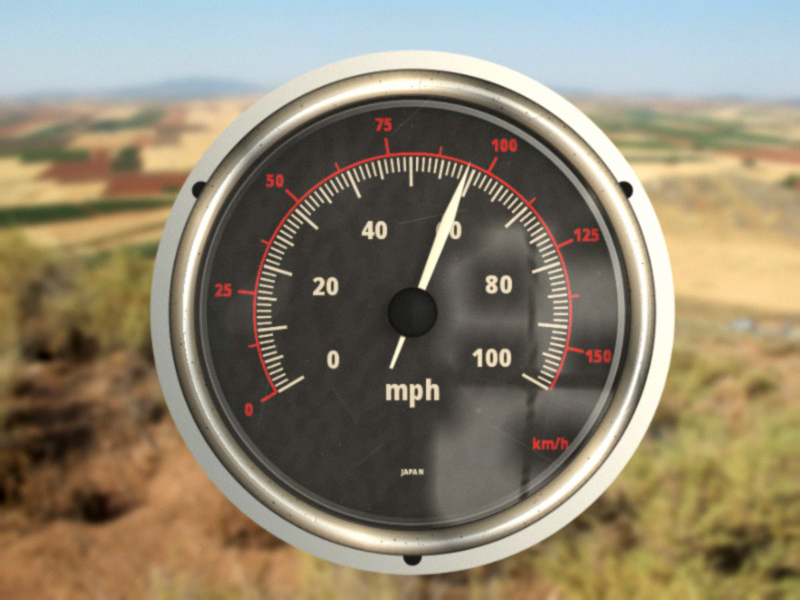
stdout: 59 mph
